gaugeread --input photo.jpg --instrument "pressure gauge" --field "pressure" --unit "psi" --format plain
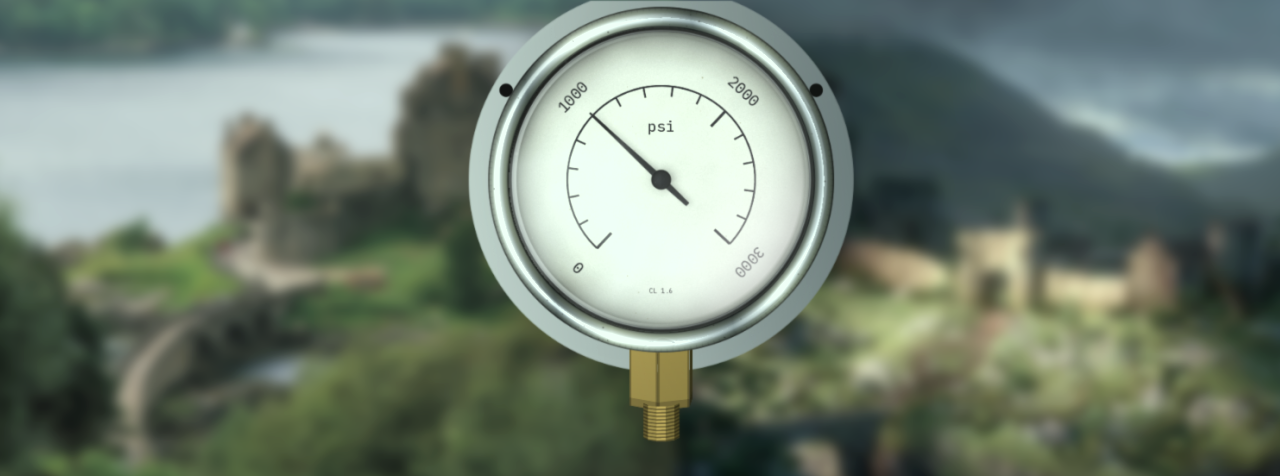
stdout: 1000 psi
